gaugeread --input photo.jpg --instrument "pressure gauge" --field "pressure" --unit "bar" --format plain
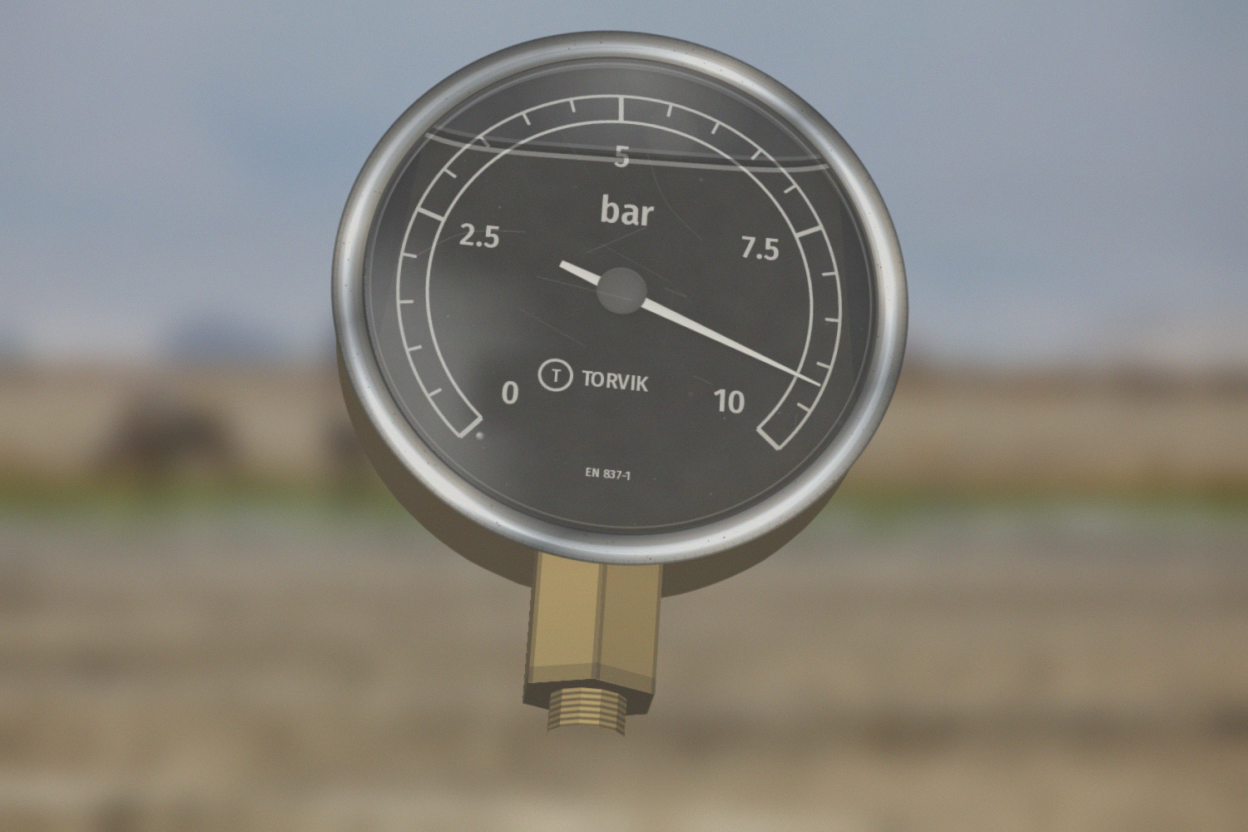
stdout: 9.25 bar
